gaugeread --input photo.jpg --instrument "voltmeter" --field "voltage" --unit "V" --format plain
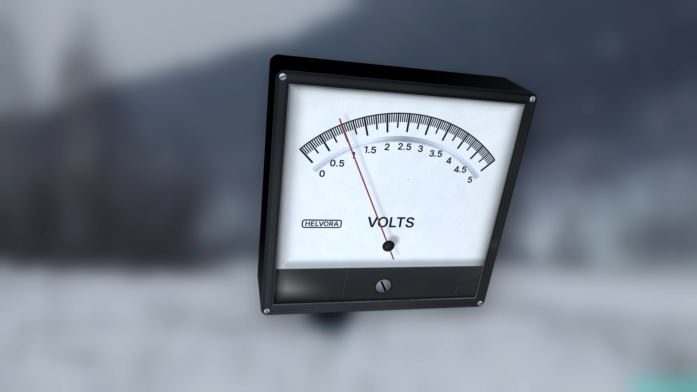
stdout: 1 V
